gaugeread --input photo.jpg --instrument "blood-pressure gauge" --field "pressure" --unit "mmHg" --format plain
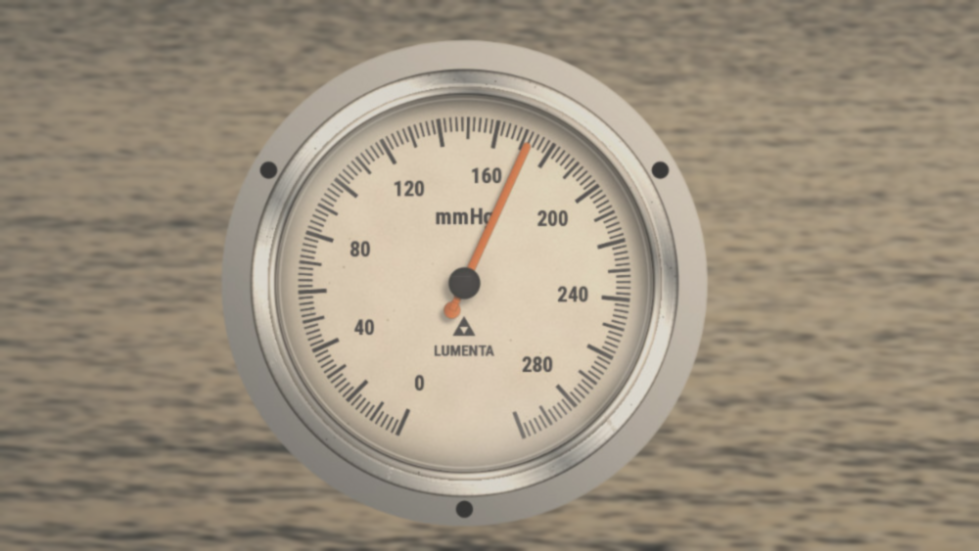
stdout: 172 mmHg
